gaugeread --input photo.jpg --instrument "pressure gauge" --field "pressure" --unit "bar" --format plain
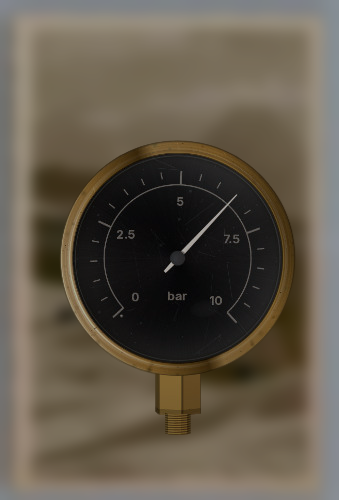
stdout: 6.5 bar
